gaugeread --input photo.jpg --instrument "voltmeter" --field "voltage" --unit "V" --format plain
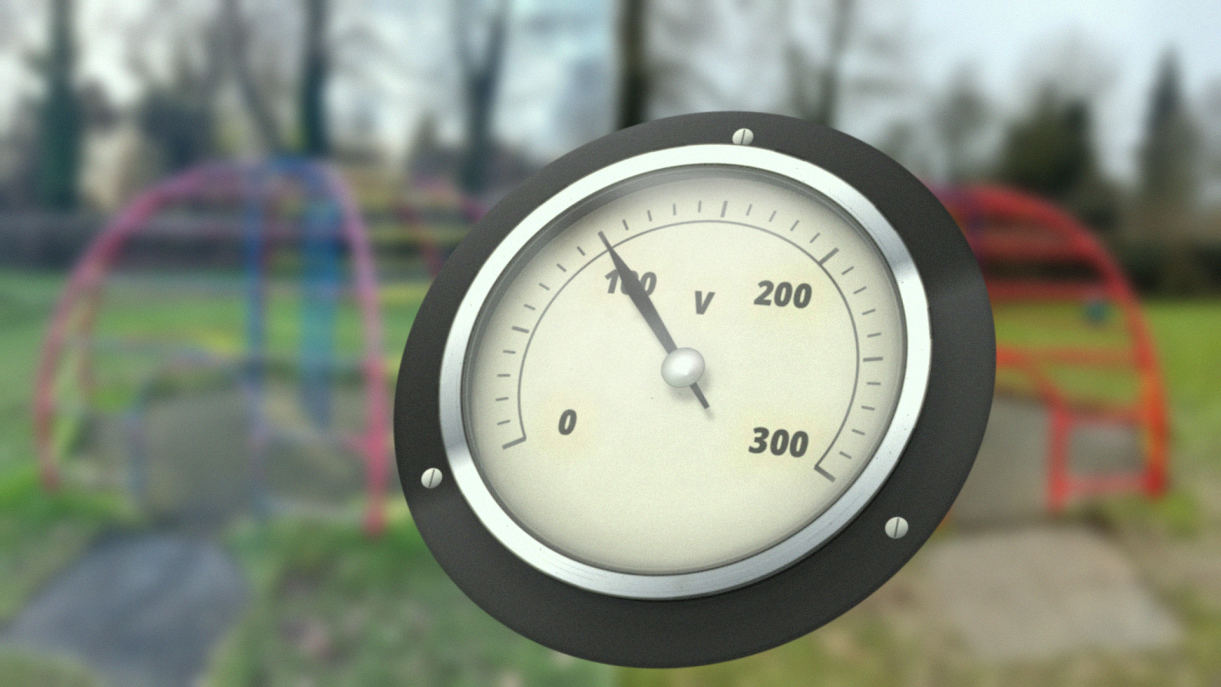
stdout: 100 V
